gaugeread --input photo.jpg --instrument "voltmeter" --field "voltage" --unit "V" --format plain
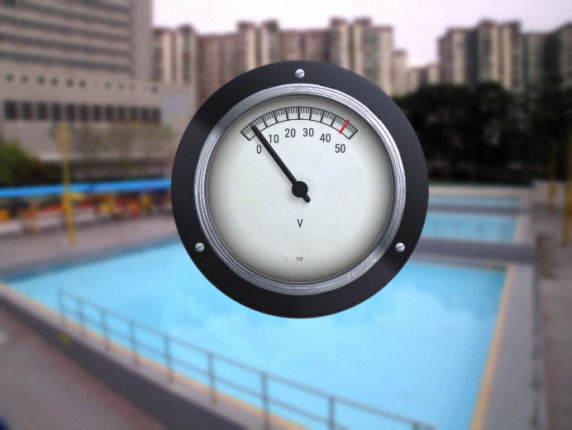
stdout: 5 V
